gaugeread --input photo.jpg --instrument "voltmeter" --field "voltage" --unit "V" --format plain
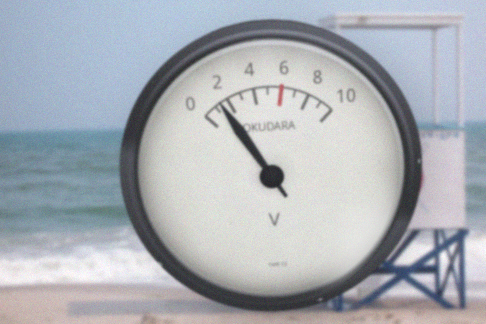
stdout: 1.5 V
